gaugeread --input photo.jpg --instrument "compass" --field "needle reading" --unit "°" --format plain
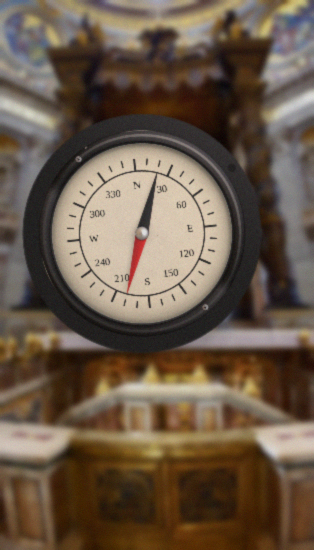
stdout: 200 °
